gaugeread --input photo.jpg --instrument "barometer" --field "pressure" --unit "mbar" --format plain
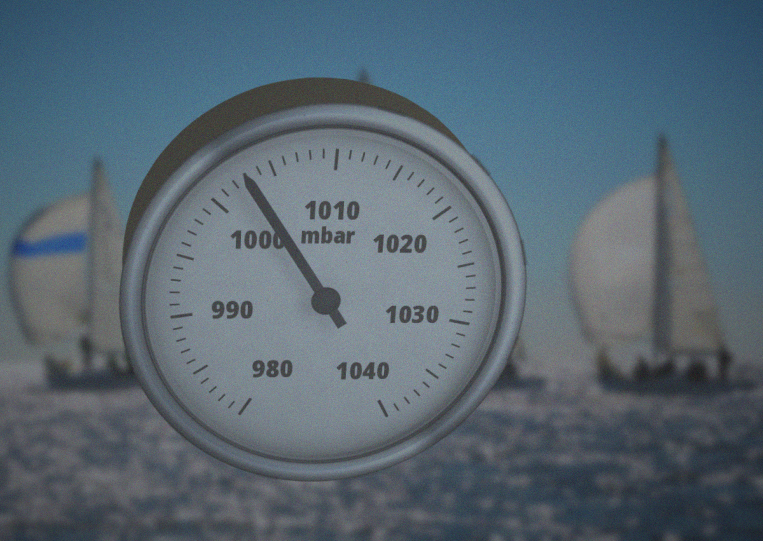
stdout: 1003 mbar
